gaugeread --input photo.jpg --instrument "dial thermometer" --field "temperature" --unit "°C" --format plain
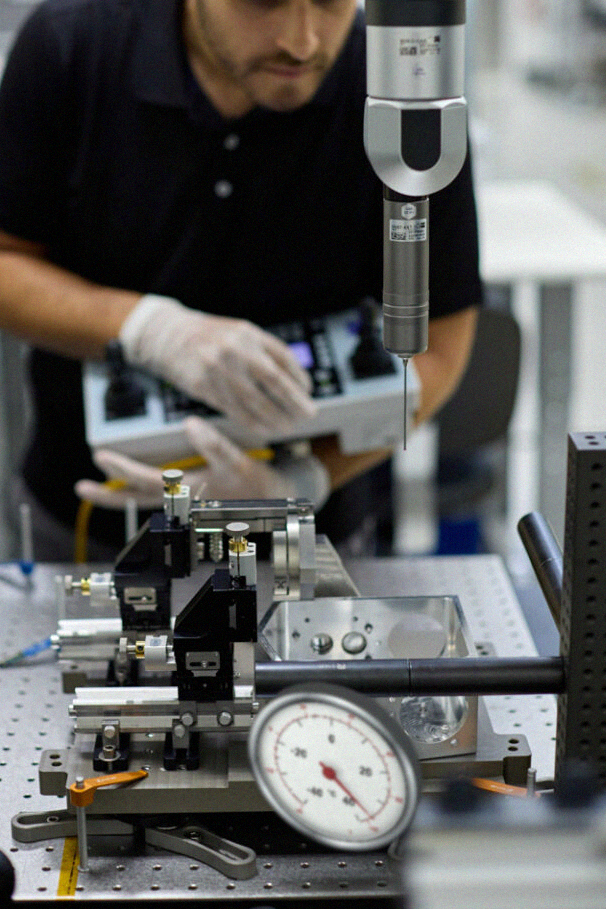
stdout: 35 °C
